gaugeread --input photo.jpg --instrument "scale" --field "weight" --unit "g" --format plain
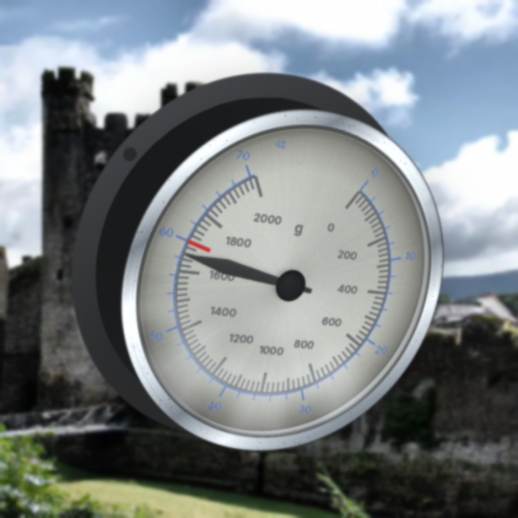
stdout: 1660 g
